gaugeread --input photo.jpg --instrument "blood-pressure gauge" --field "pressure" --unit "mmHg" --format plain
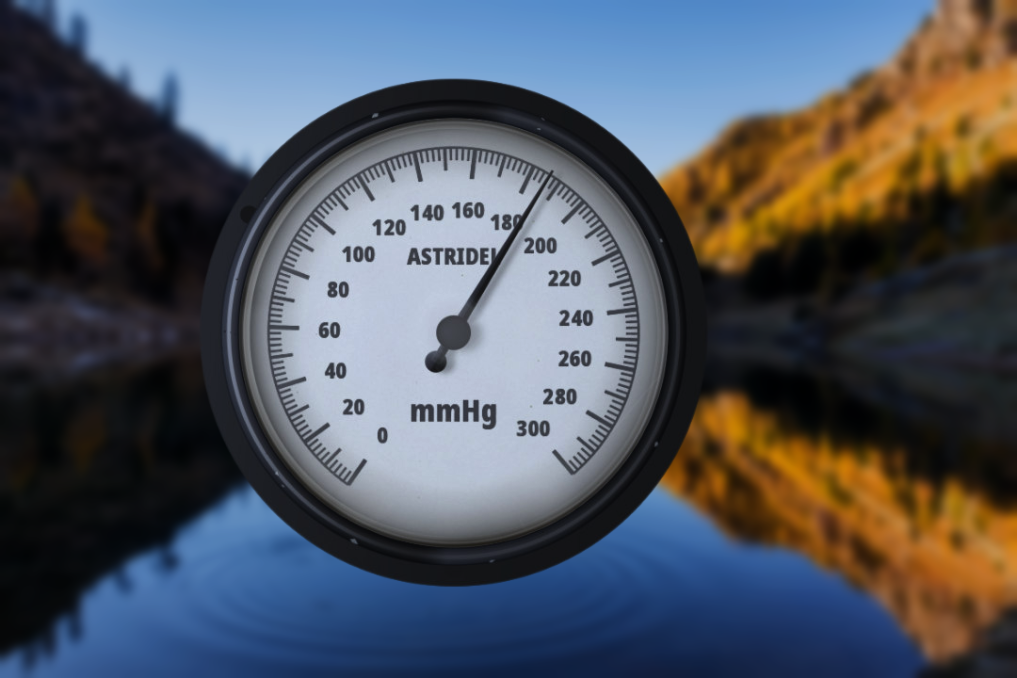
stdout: 186 mmHg
